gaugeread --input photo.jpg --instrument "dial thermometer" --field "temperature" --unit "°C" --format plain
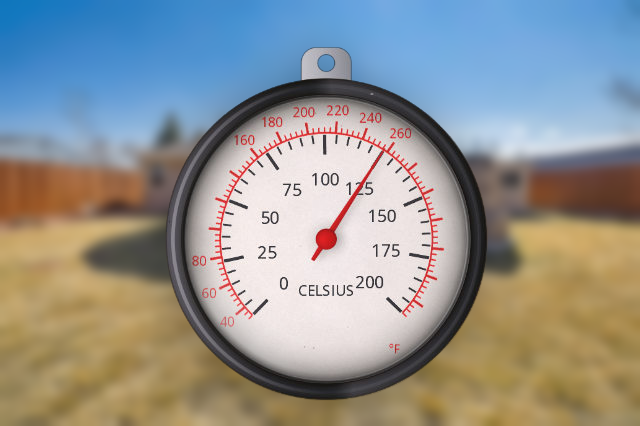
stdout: 125 °C
